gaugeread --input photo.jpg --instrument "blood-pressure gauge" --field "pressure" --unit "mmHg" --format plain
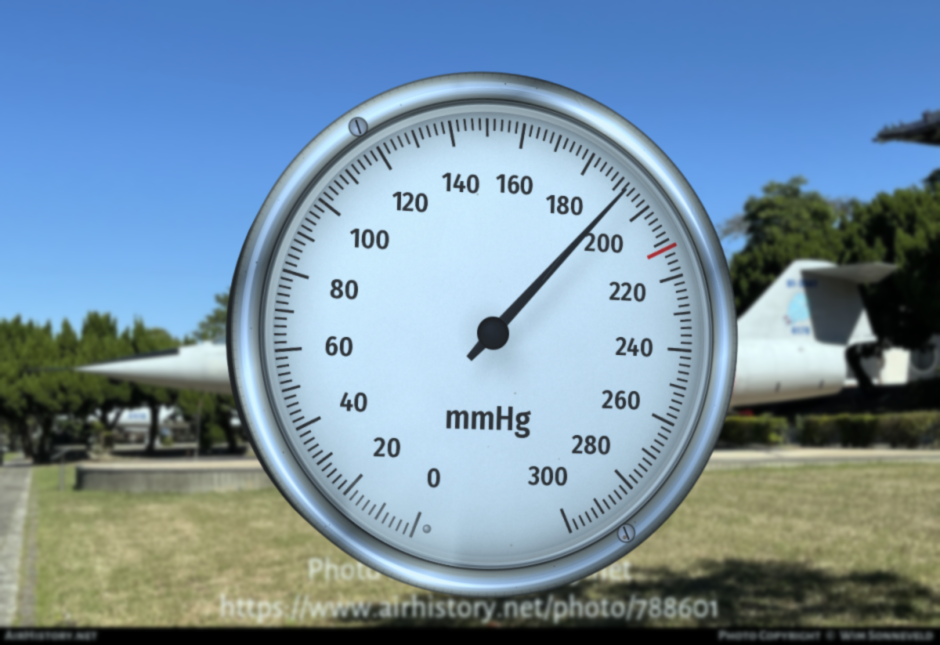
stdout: 192 mmHg
